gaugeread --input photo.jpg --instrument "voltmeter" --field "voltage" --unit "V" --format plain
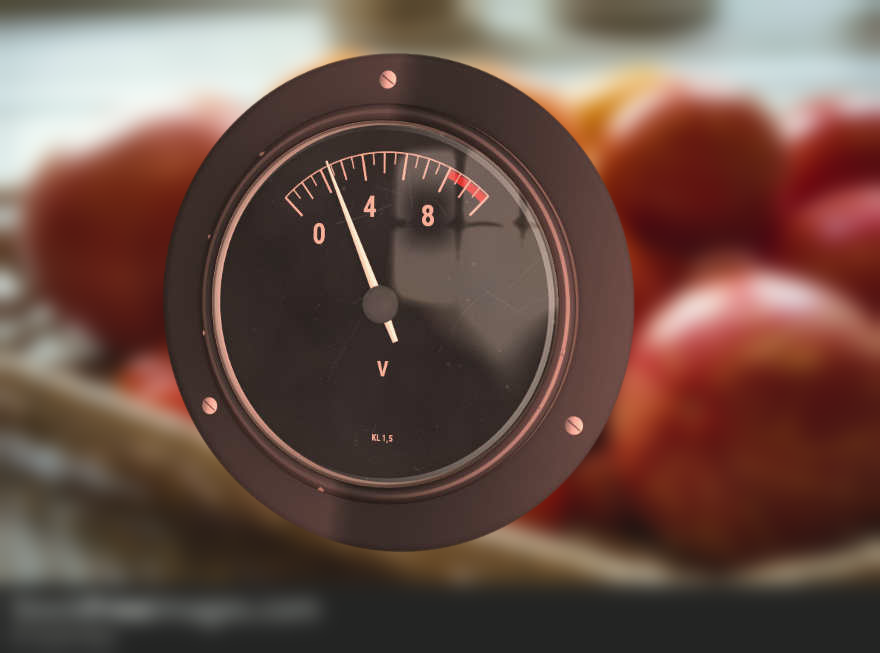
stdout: 2.5 V
